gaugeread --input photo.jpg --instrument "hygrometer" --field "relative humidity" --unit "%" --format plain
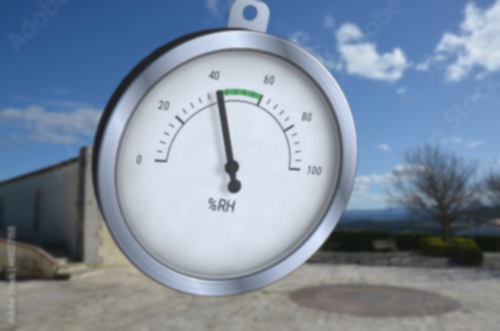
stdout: 40 %
